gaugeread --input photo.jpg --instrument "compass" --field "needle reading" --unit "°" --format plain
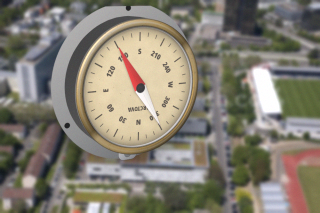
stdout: 150 °
